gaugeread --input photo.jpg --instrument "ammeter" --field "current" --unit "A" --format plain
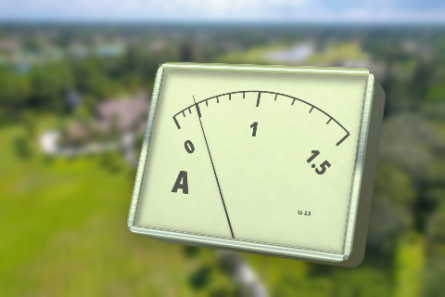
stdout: 0.5 A
